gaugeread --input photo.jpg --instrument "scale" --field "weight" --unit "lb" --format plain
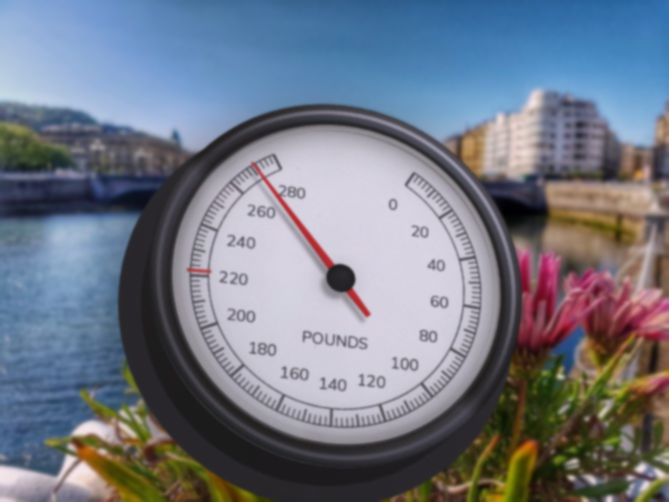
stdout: 270 lb
